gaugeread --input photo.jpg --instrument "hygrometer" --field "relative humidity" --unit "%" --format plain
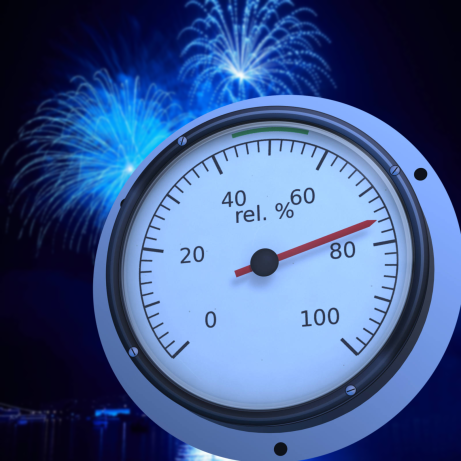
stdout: 76 %
